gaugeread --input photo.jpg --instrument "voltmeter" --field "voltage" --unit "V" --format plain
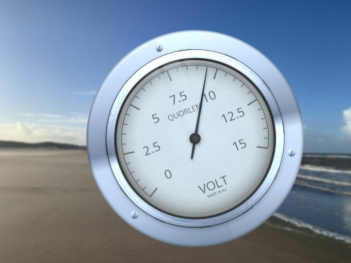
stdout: 9.5 V
